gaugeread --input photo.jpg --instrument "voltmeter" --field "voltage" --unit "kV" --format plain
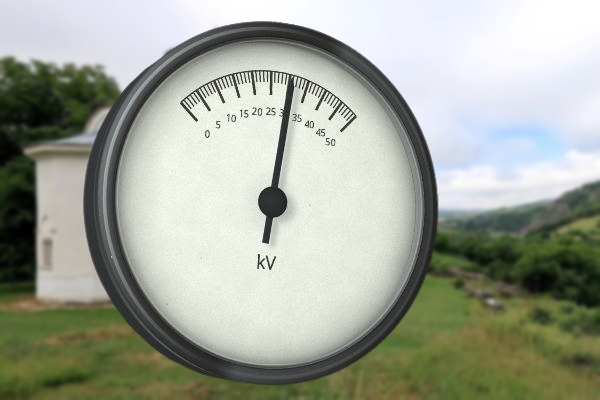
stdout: 30 kV
